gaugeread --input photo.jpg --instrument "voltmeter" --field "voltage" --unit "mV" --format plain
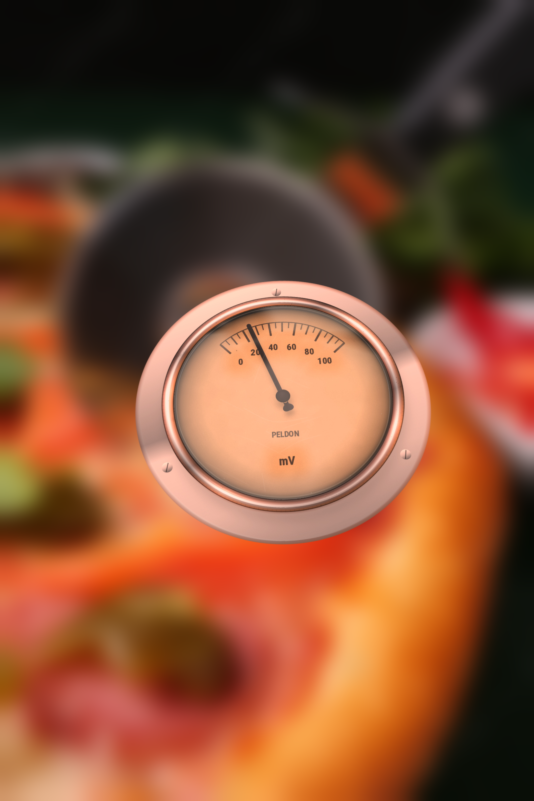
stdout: 25 mV
